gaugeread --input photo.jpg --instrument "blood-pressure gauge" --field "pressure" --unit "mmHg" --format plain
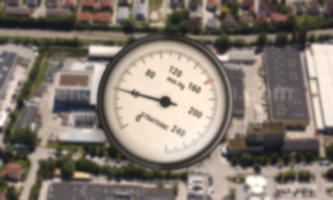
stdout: 40 mmHg
